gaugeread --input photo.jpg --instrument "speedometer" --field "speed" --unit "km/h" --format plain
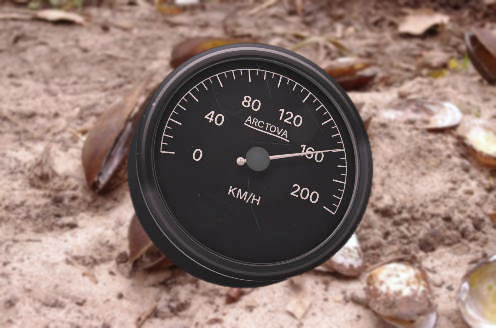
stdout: 160 km/h
